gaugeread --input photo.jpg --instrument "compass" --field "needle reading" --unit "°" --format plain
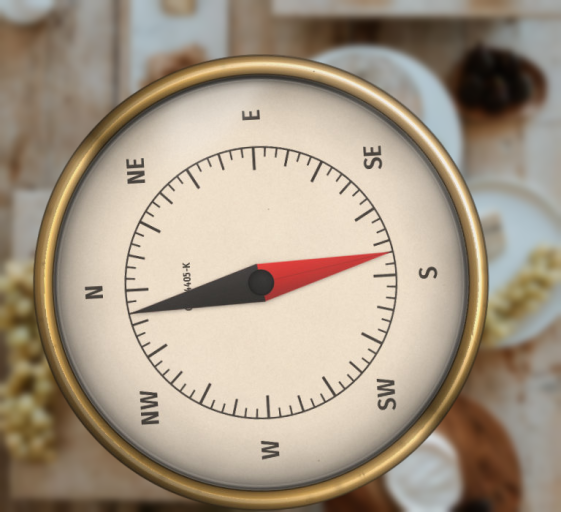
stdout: 170 °
